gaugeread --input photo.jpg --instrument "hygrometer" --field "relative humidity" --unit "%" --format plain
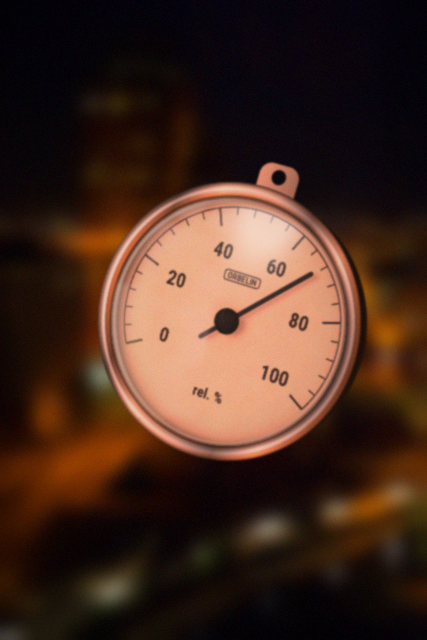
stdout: 68 %
